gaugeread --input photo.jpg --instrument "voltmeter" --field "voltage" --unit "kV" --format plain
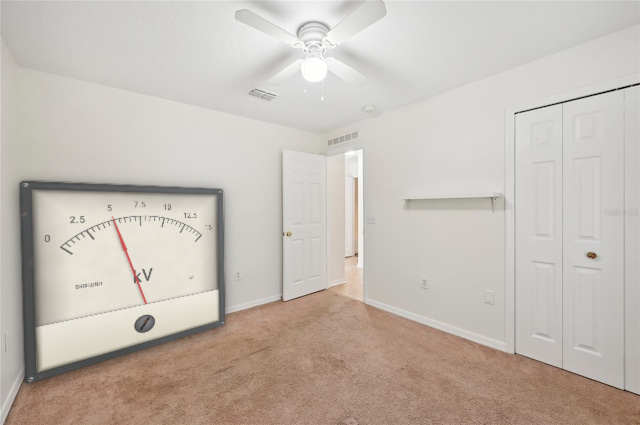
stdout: 5 kV
